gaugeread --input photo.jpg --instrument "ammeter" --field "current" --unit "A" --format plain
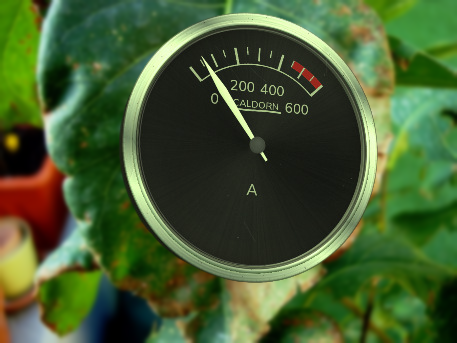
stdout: 50 A
